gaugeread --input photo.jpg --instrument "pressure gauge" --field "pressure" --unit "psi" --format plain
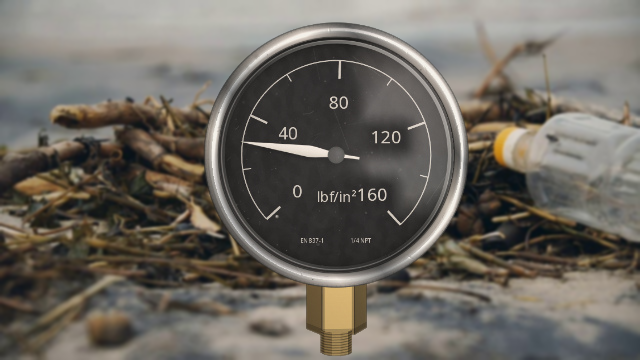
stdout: 30 psi
